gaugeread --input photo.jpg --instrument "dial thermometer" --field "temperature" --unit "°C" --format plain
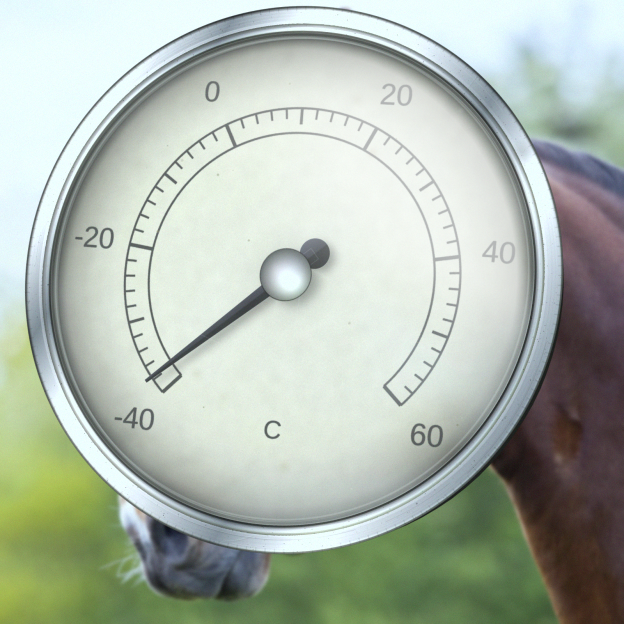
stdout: -38 °C
